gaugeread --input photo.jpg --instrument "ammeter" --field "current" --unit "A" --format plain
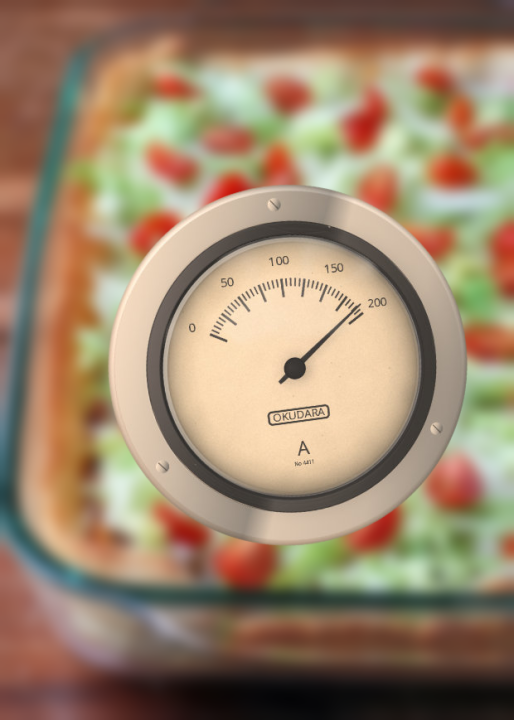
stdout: 190 A
